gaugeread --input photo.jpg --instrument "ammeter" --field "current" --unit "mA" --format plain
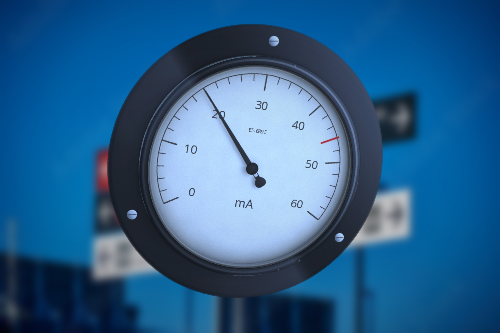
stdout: 20 mA
